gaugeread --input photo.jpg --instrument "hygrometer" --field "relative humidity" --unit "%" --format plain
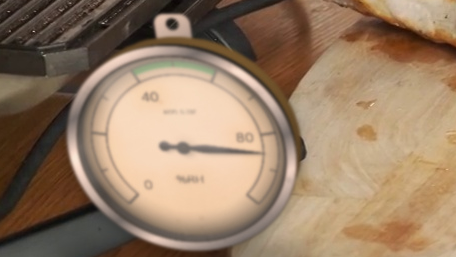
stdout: 85 %
